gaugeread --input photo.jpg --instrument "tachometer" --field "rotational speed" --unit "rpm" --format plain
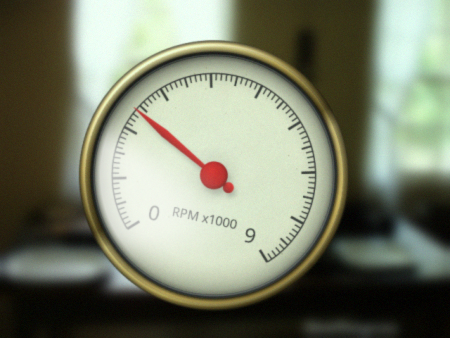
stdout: 2400 rpm
